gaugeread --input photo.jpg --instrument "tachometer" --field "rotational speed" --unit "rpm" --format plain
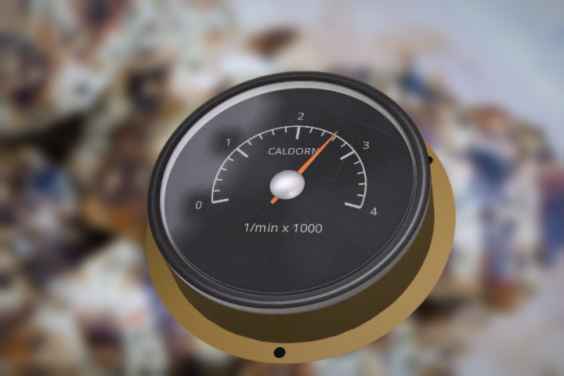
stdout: 2600 rpm
